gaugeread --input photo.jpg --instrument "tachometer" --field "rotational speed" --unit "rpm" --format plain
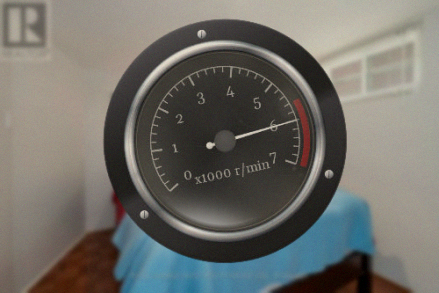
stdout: 6000 rpm
